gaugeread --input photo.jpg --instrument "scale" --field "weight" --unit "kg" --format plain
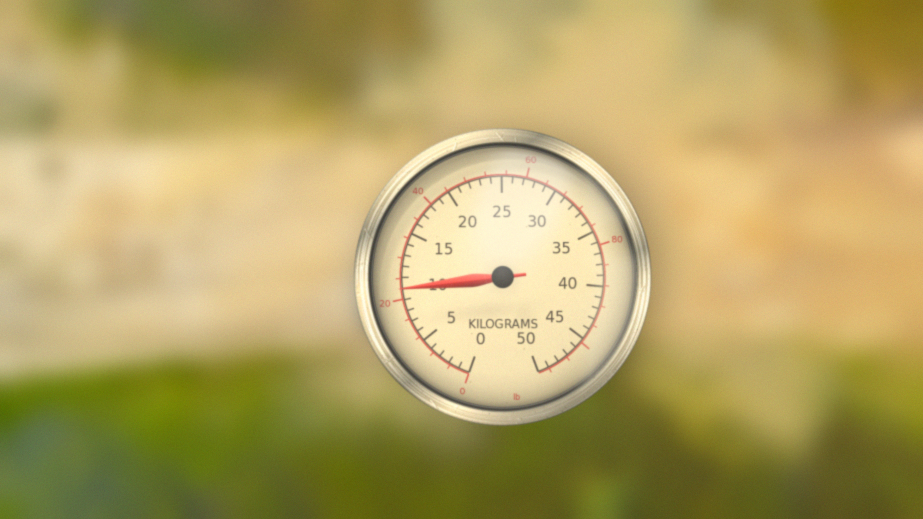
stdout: 10 kg
